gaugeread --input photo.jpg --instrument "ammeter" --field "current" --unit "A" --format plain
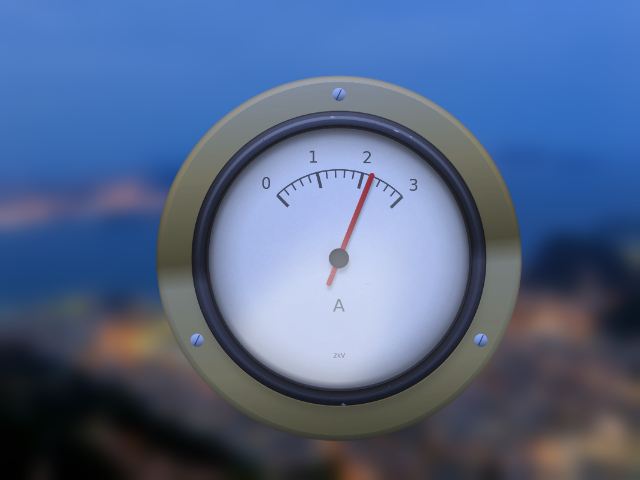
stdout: 2.2 A
